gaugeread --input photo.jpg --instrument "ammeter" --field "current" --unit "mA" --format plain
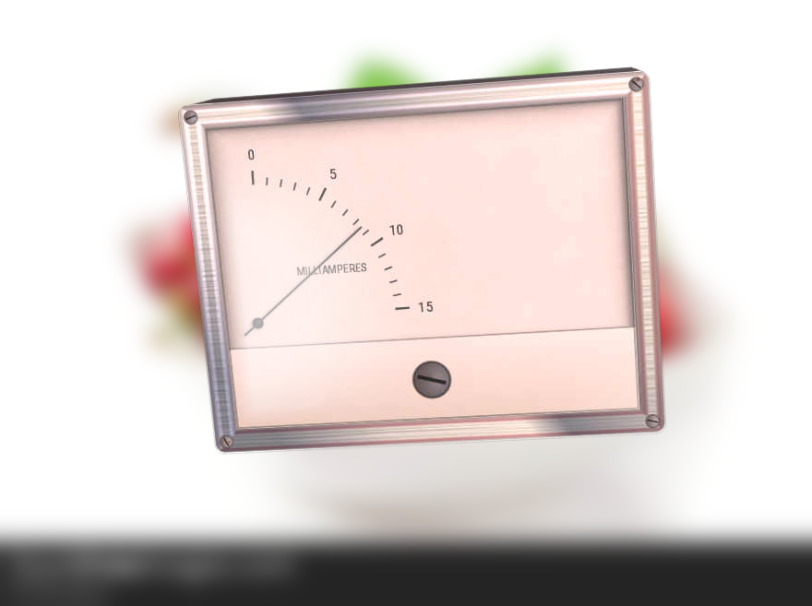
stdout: 8.5 mA
